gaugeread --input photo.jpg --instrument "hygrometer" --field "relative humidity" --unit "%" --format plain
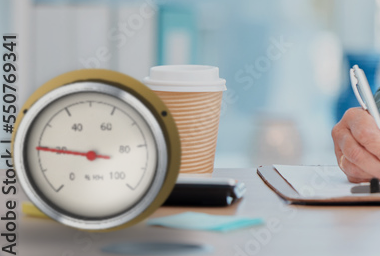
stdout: 20 %
